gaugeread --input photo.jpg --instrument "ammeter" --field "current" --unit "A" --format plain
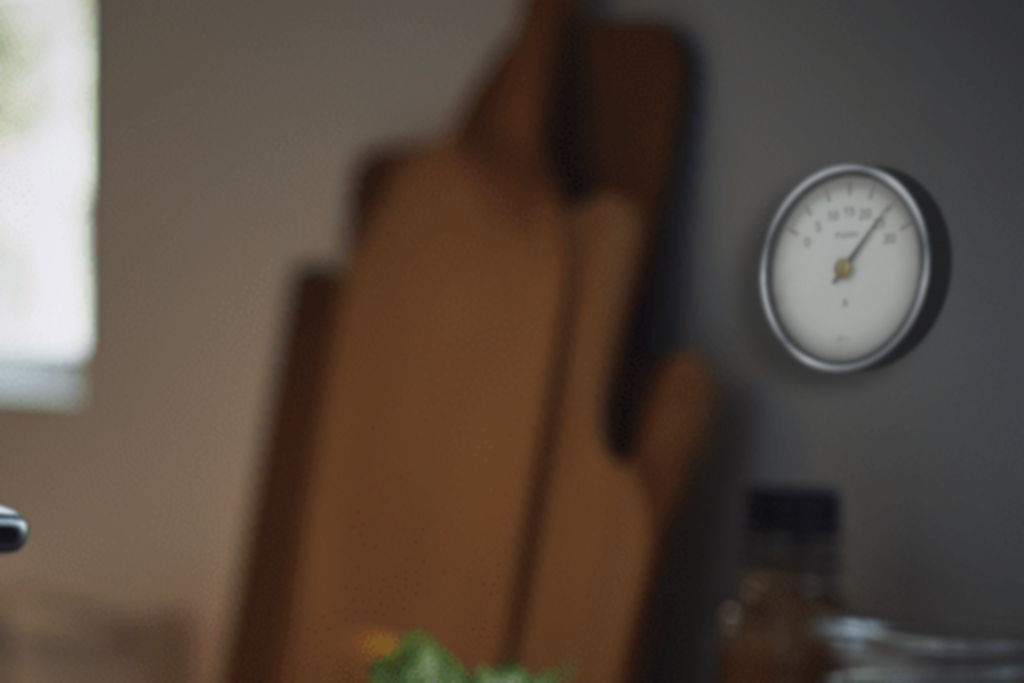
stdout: 25 A
